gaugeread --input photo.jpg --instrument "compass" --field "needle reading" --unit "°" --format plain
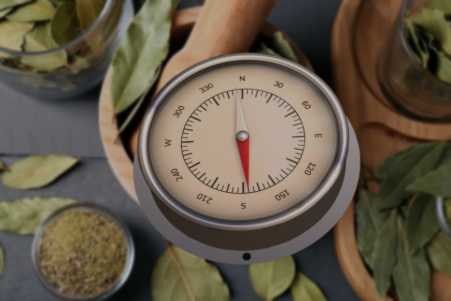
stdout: 175 °
